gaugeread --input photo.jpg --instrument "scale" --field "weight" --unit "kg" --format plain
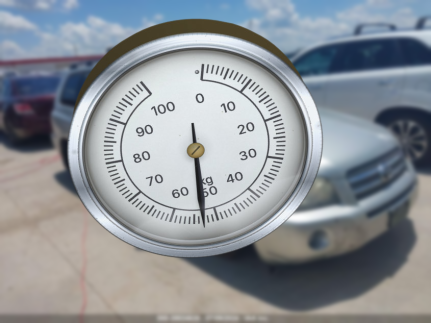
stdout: 53 kg
